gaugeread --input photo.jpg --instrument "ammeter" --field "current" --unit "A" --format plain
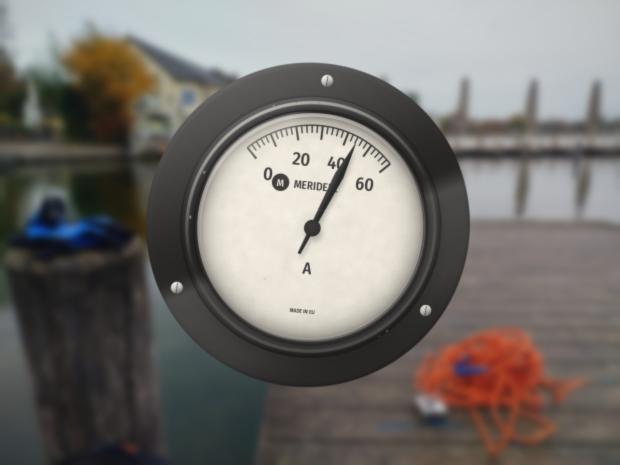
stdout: 44 A
